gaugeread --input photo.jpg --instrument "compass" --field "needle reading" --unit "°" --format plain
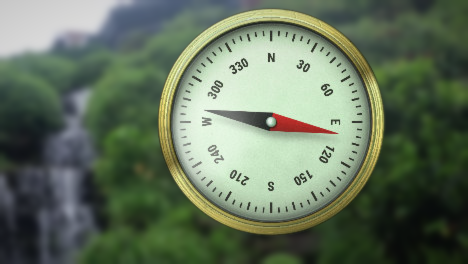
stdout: 100 °
